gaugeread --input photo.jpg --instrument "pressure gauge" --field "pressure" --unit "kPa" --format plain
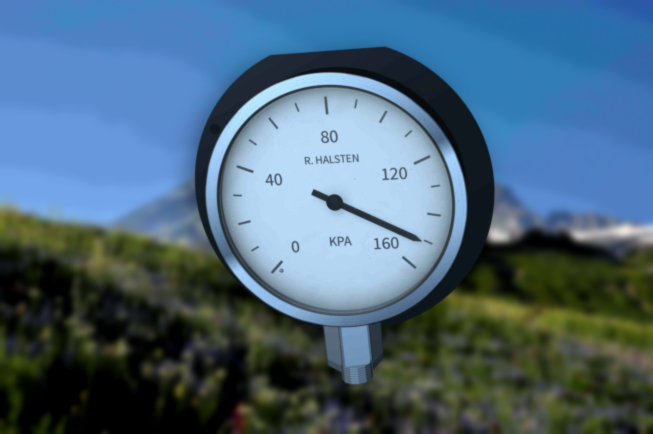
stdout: 150 kPa
